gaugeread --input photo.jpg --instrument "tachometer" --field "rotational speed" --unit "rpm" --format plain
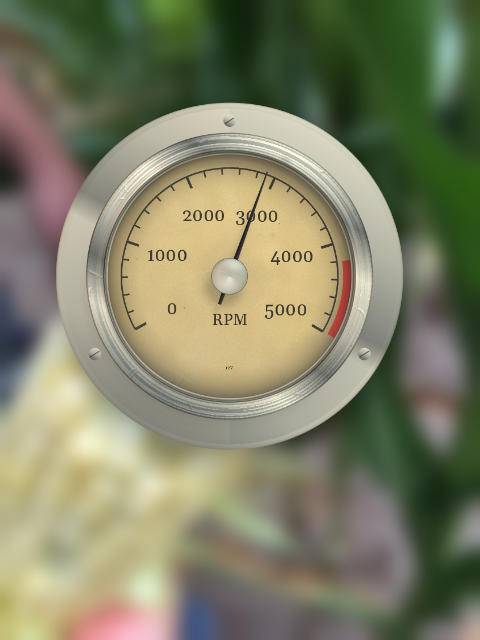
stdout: 2900 rpm
